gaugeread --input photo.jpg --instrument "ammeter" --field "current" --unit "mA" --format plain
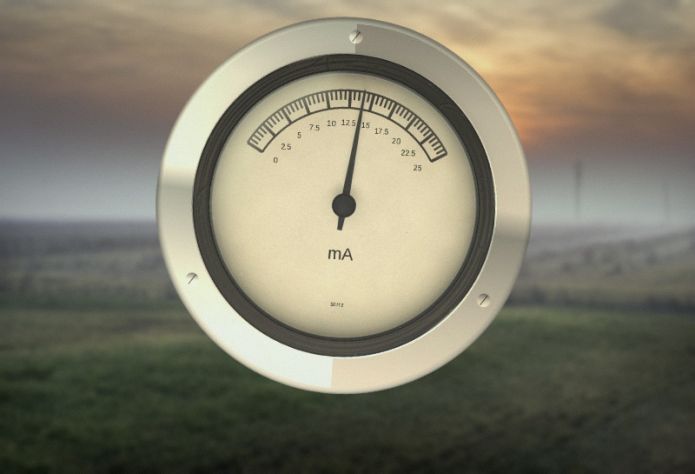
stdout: 14 mA
